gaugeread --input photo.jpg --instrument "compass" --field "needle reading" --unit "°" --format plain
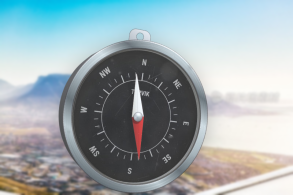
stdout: 170 °
